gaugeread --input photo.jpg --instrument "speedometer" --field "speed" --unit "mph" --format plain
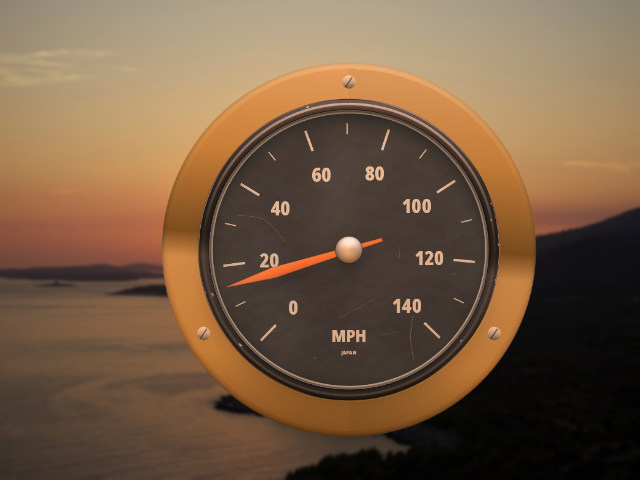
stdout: 15 mph
